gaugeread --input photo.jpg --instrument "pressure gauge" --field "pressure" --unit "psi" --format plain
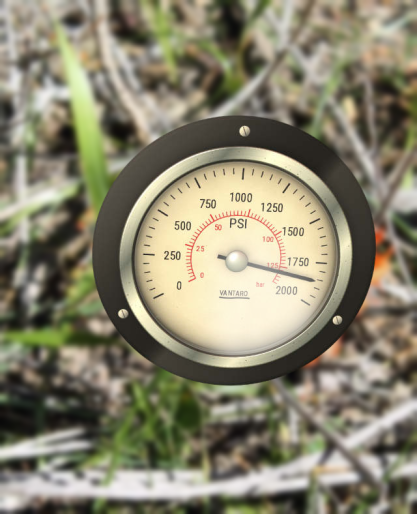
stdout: 1850 psi
